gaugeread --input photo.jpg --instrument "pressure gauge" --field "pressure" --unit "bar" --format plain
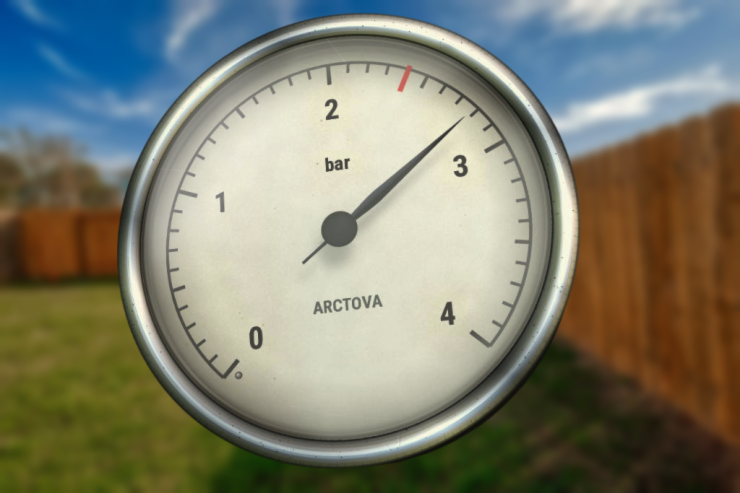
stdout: 2.8 bar
